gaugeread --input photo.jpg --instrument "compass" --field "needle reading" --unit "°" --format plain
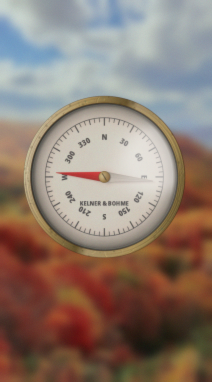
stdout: 275 °
